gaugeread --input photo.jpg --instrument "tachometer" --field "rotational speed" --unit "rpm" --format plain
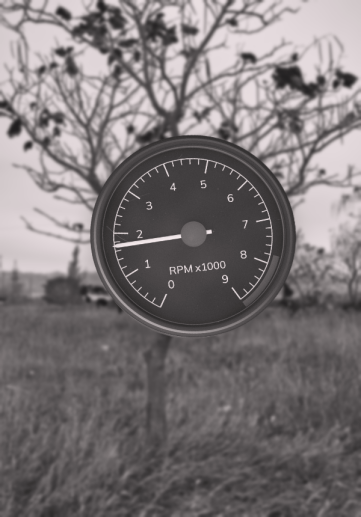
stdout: 1700 rpm
